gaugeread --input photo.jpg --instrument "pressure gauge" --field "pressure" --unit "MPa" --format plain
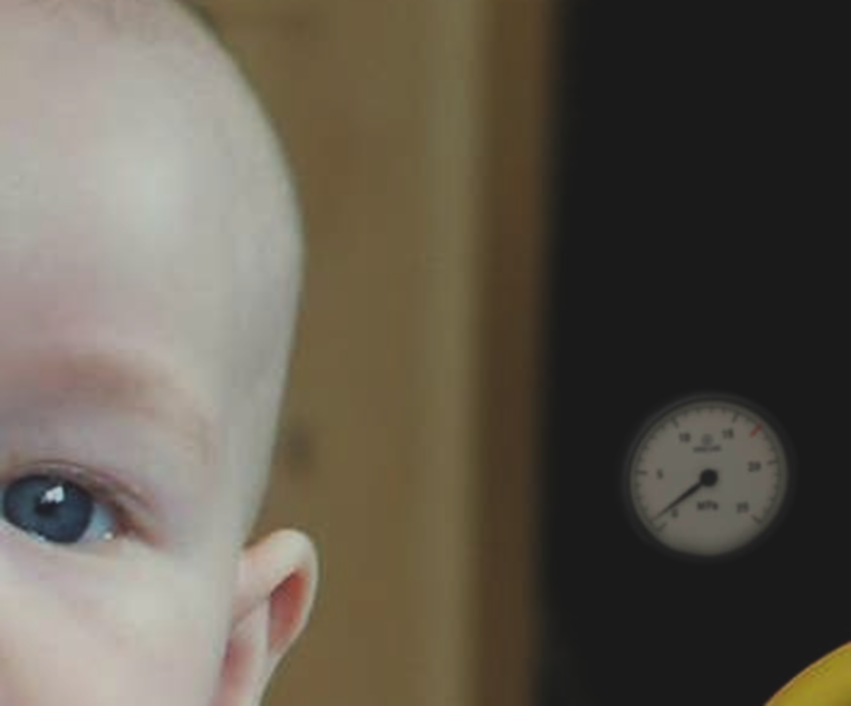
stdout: 1 MPa
